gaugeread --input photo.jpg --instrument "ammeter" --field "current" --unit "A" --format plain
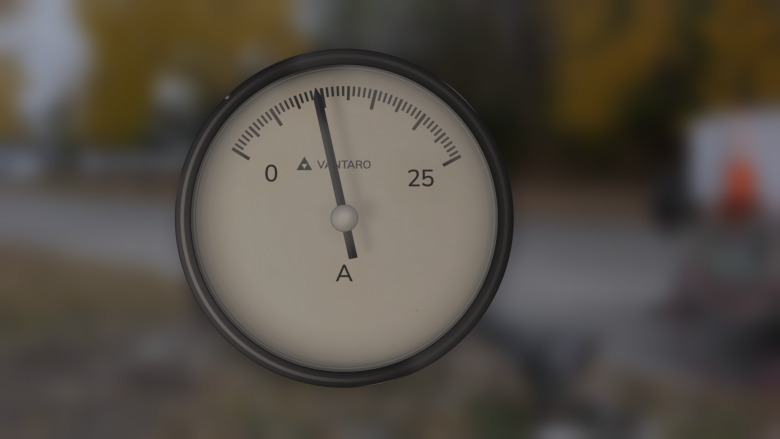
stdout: 9.5 A
